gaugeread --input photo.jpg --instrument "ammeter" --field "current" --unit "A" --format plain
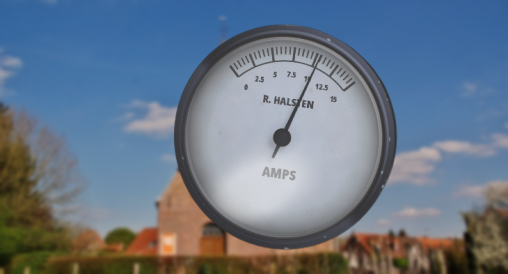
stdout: 10.5 A
